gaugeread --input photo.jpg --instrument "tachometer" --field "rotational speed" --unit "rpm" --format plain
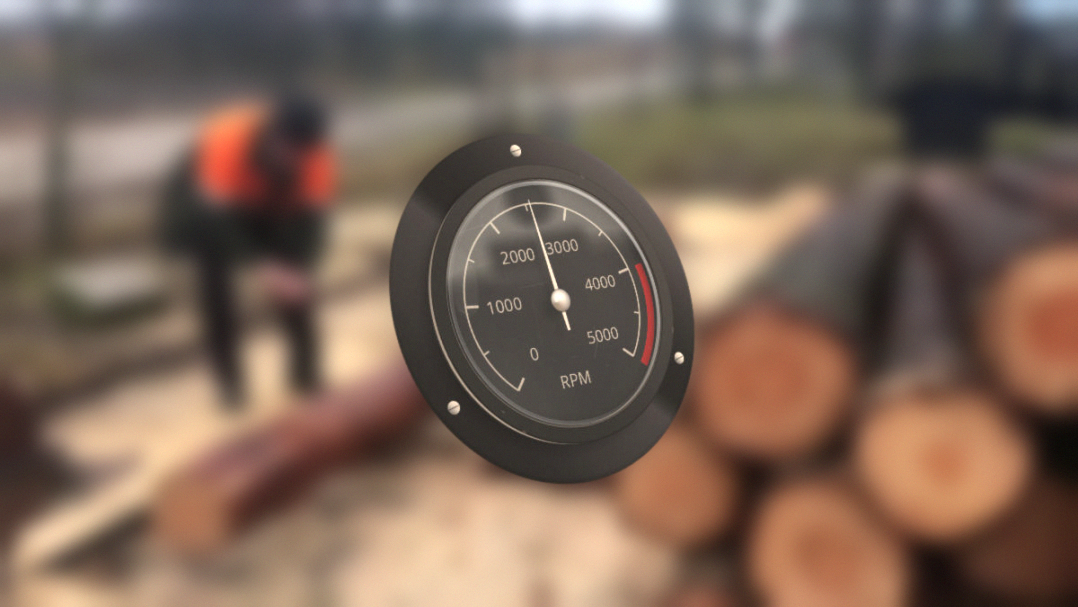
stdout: 2500 rpm
